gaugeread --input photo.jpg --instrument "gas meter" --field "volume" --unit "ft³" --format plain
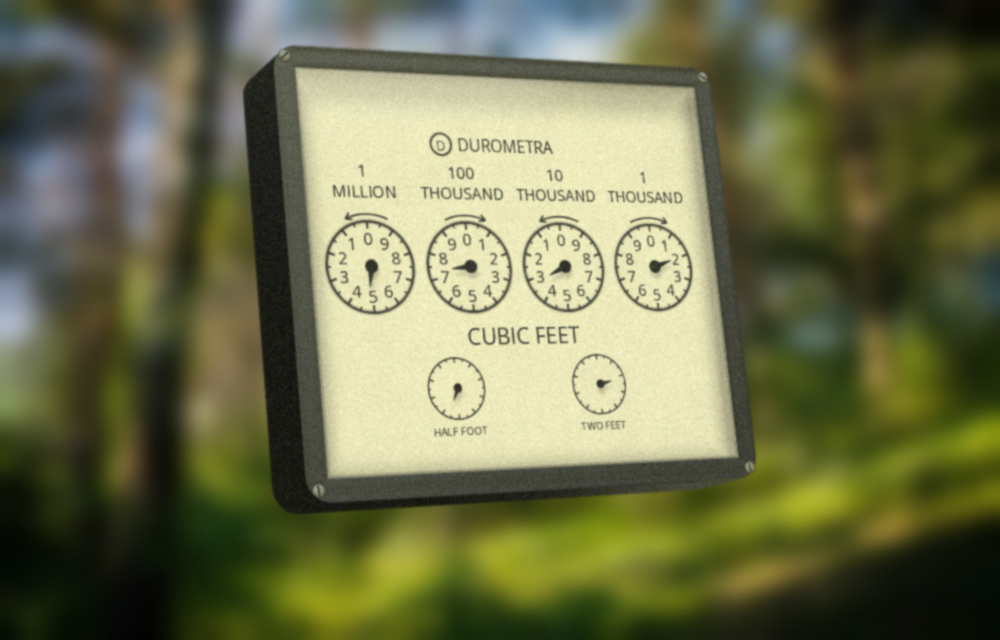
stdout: 473200 ft³
